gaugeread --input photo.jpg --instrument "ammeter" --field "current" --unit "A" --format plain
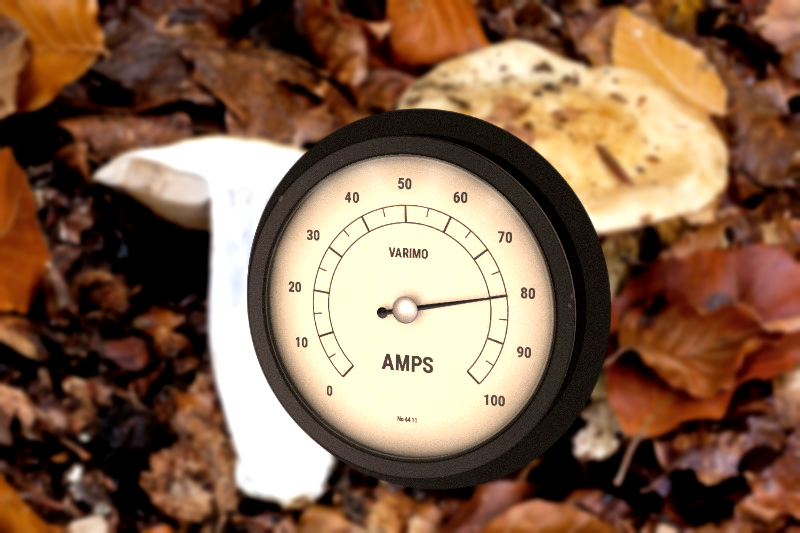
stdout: 80 A
